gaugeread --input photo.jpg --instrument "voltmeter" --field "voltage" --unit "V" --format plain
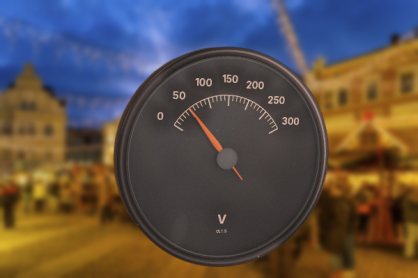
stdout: 50 V
